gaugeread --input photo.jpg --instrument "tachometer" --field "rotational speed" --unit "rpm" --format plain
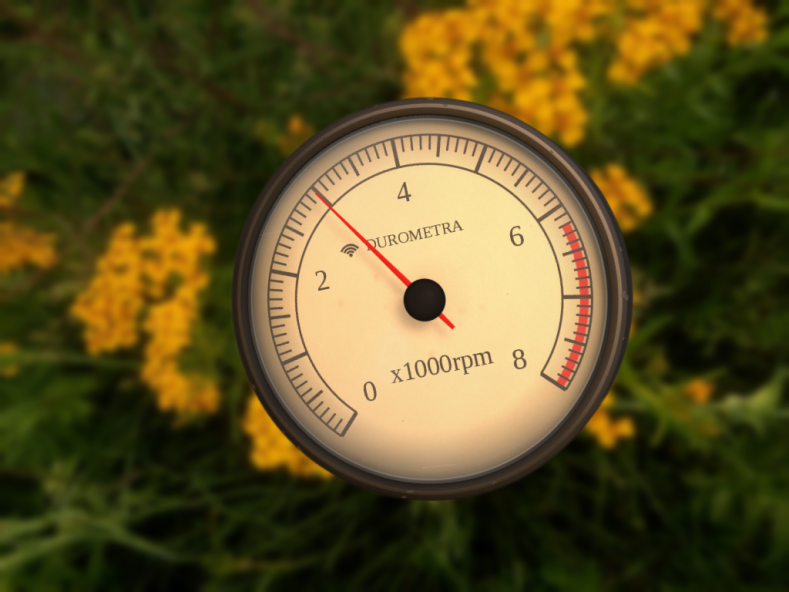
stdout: 3000 rpm
